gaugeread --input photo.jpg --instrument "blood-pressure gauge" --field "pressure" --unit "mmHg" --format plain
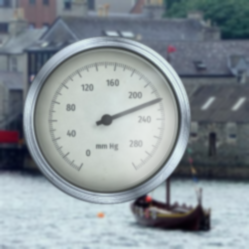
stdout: 220 mmHg
